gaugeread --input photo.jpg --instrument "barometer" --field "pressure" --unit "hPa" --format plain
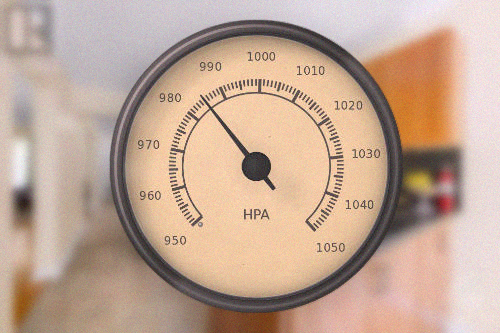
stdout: 985 hPa
